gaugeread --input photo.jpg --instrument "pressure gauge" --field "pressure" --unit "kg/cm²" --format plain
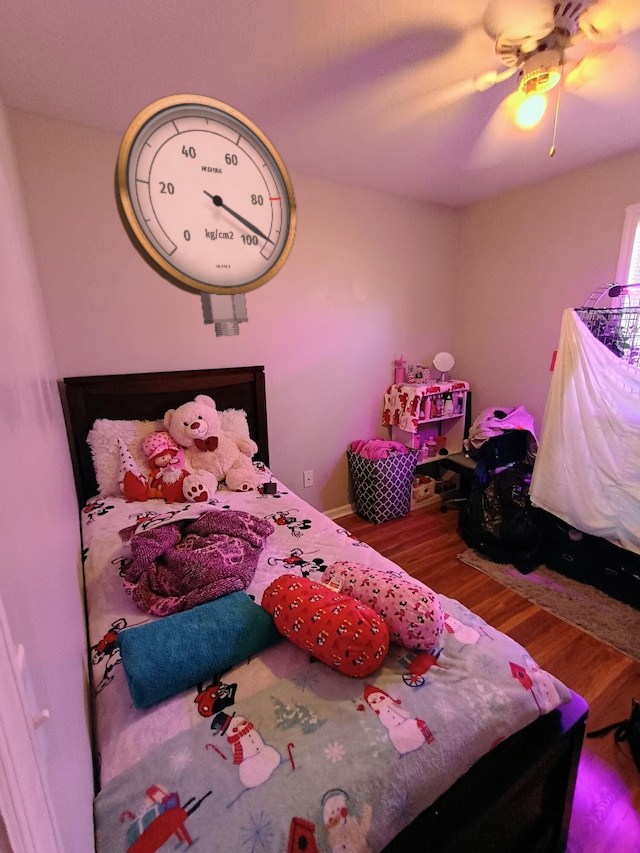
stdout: 95 kg/cm²
